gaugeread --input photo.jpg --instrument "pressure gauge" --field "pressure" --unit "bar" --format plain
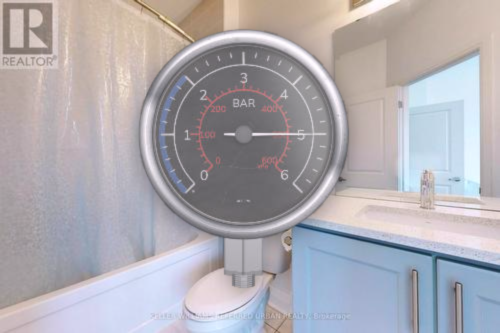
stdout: 5 bar
